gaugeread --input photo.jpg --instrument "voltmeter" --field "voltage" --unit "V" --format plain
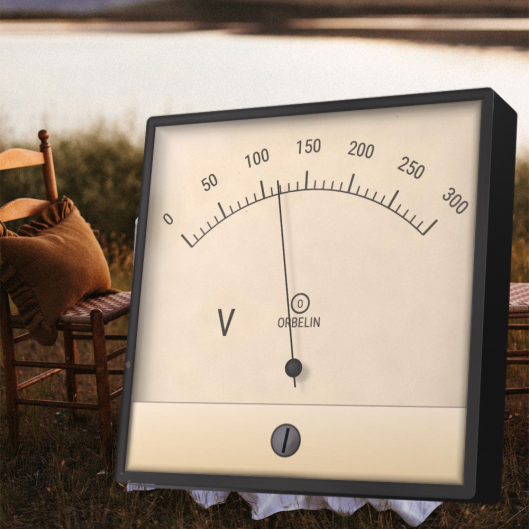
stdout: 120 V
